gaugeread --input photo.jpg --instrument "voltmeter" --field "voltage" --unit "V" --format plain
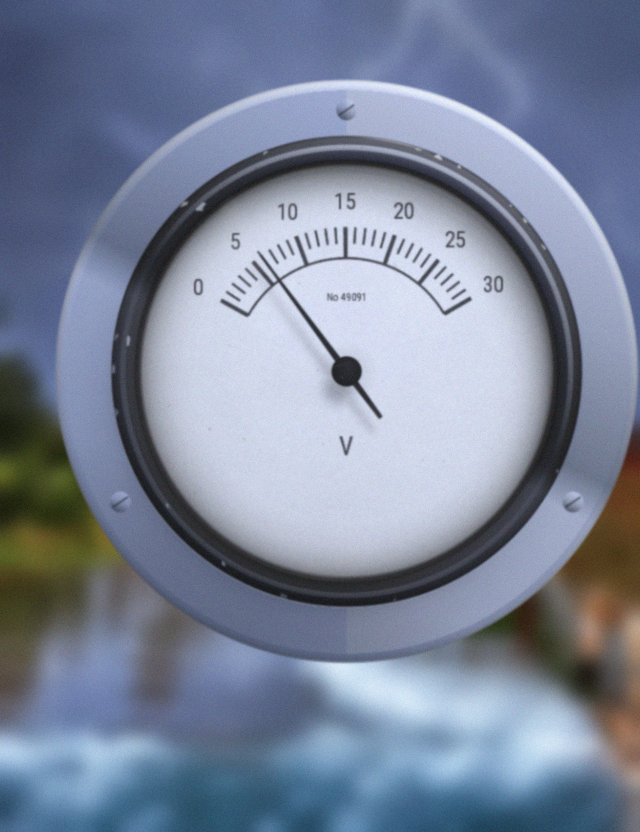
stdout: 6 V
